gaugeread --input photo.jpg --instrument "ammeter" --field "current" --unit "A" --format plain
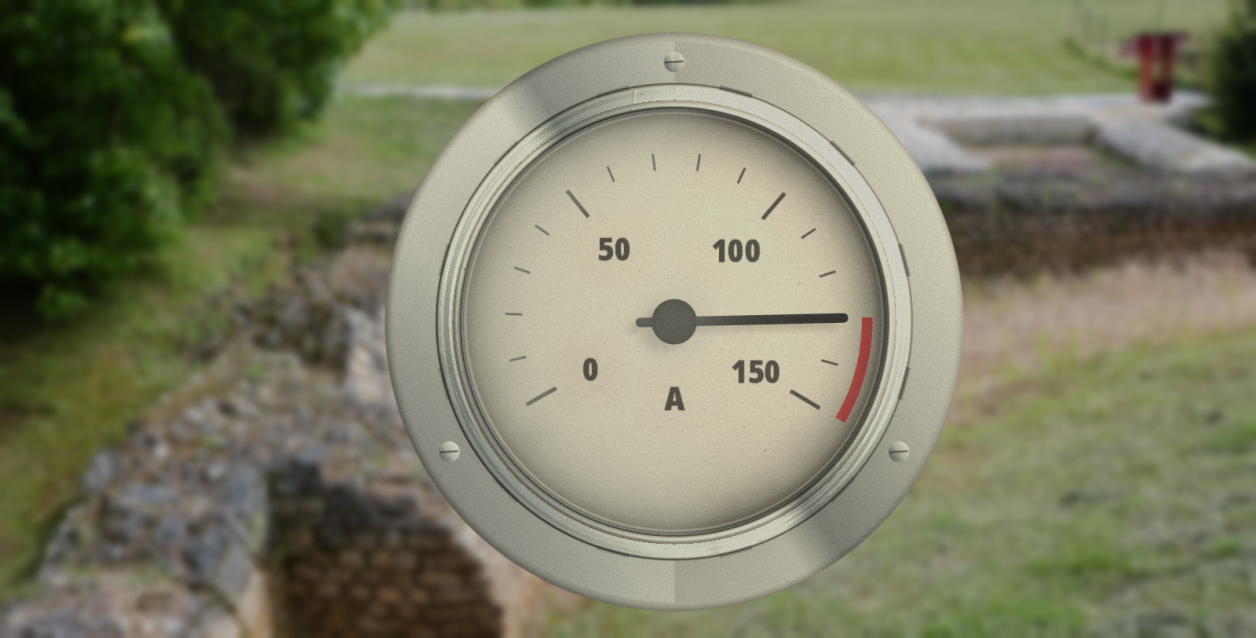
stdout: 130 A
